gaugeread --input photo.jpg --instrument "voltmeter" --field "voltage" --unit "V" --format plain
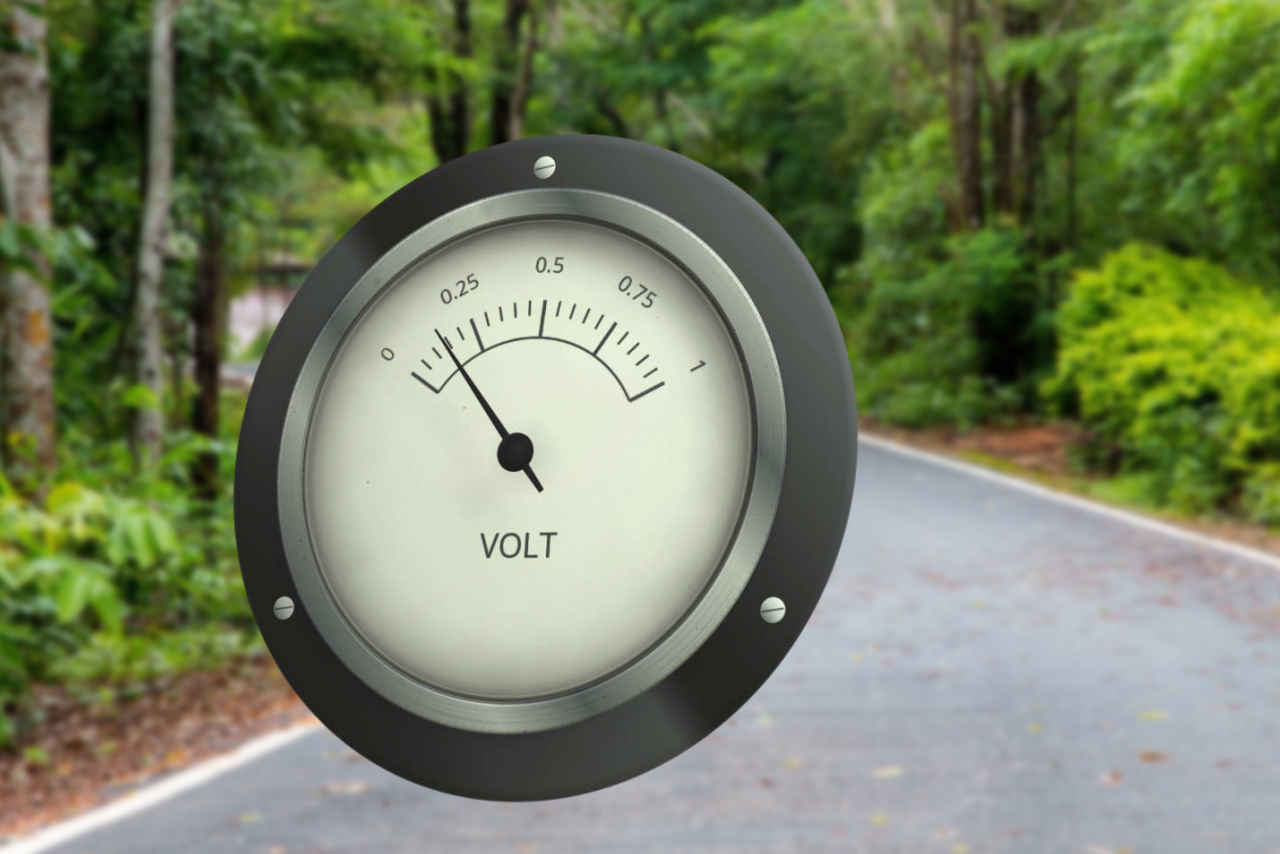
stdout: 0.15 V
